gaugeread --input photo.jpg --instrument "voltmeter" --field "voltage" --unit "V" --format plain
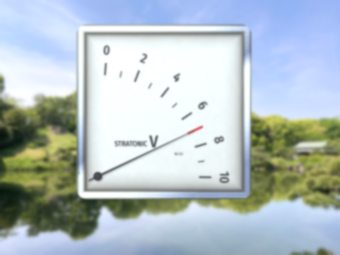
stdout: 7 V
